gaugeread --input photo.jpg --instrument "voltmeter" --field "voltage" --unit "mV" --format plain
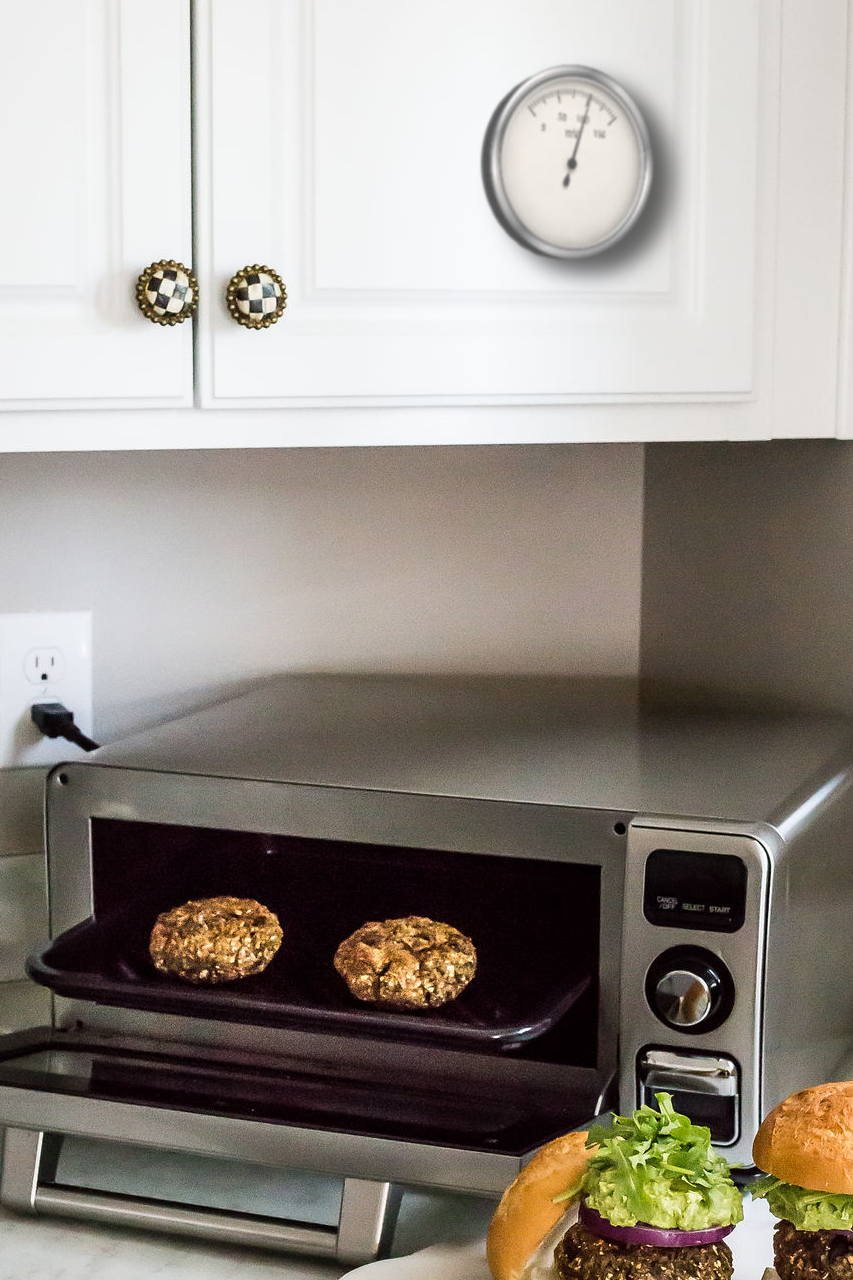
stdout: 100 mV
